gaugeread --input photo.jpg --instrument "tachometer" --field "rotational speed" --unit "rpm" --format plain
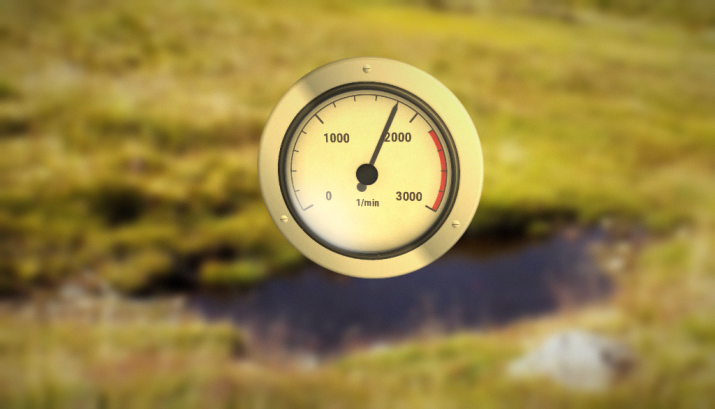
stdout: 1800 rpm
